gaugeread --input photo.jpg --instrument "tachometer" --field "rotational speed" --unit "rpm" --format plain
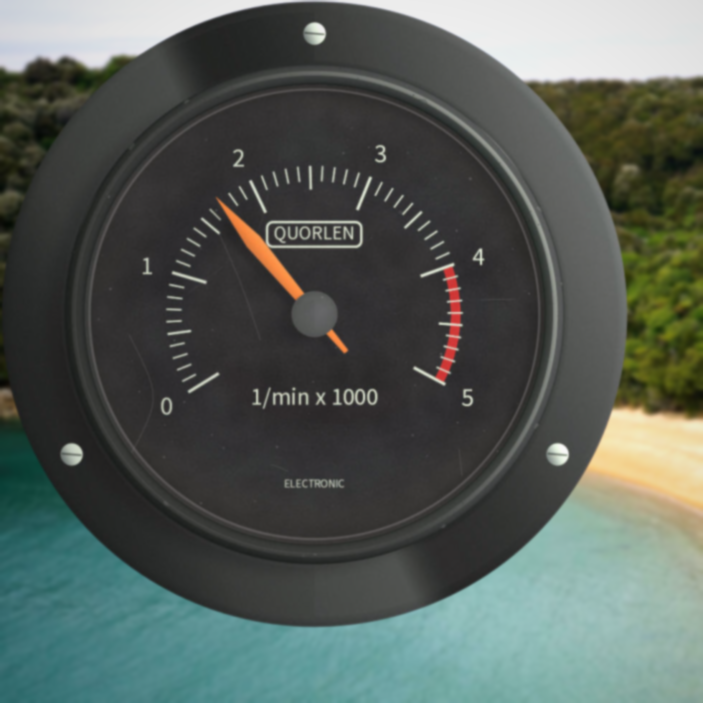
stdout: 1700 rpm
